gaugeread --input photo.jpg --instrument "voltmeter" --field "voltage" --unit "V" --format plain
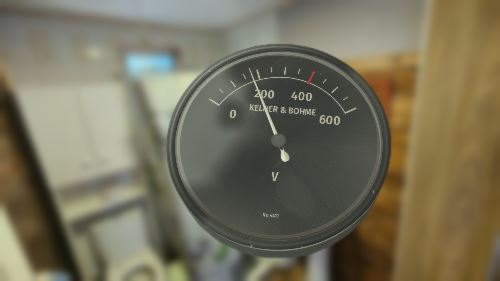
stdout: 175 V
